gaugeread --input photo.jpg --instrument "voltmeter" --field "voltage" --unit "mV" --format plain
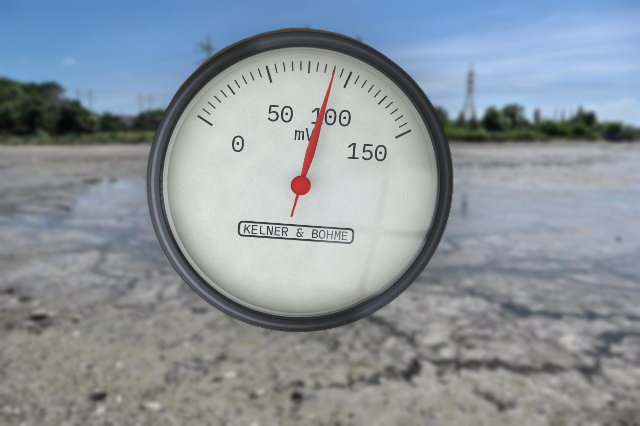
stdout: 90 mV
